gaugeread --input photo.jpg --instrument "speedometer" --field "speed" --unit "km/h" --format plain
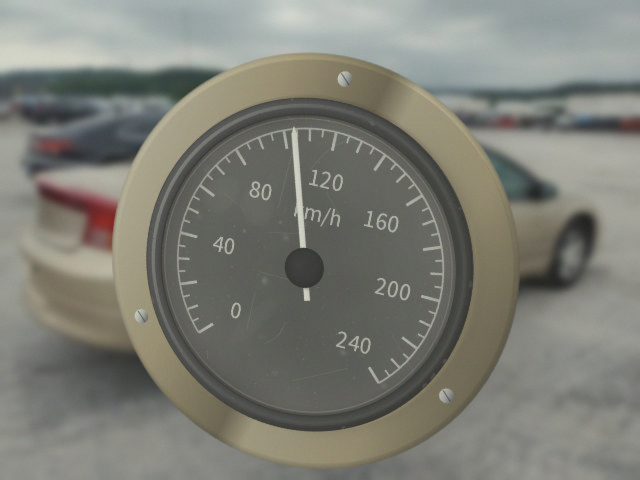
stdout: 105 km/h
